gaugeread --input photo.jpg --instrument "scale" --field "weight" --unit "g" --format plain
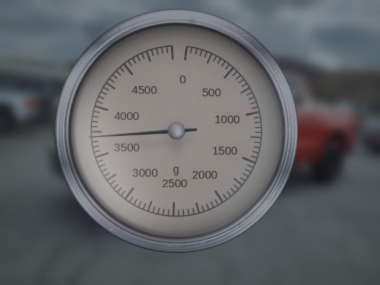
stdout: 3700 g
